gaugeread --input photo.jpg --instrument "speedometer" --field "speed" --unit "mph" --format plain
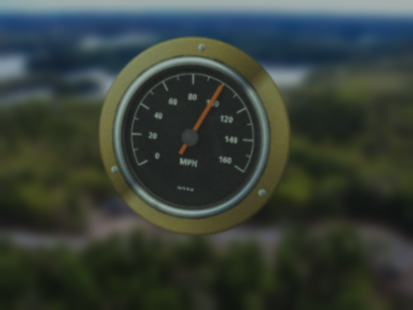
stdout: 100 mph
